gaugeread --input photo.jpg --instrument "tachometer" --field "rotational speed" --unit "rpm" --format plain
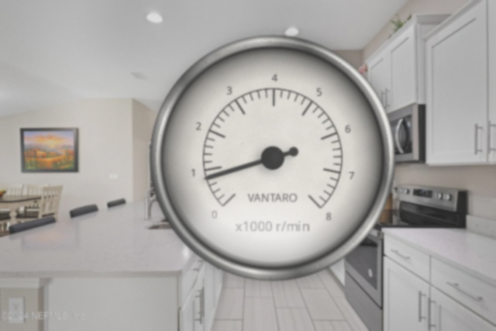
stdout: 800 rpm
